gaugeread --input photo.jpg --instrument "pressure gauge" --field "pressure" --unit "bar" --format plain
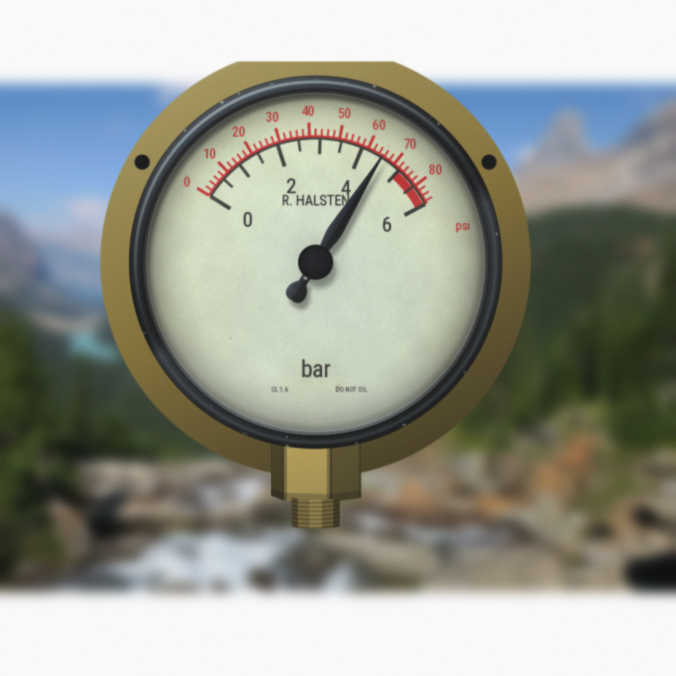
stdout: 4.5 bar
